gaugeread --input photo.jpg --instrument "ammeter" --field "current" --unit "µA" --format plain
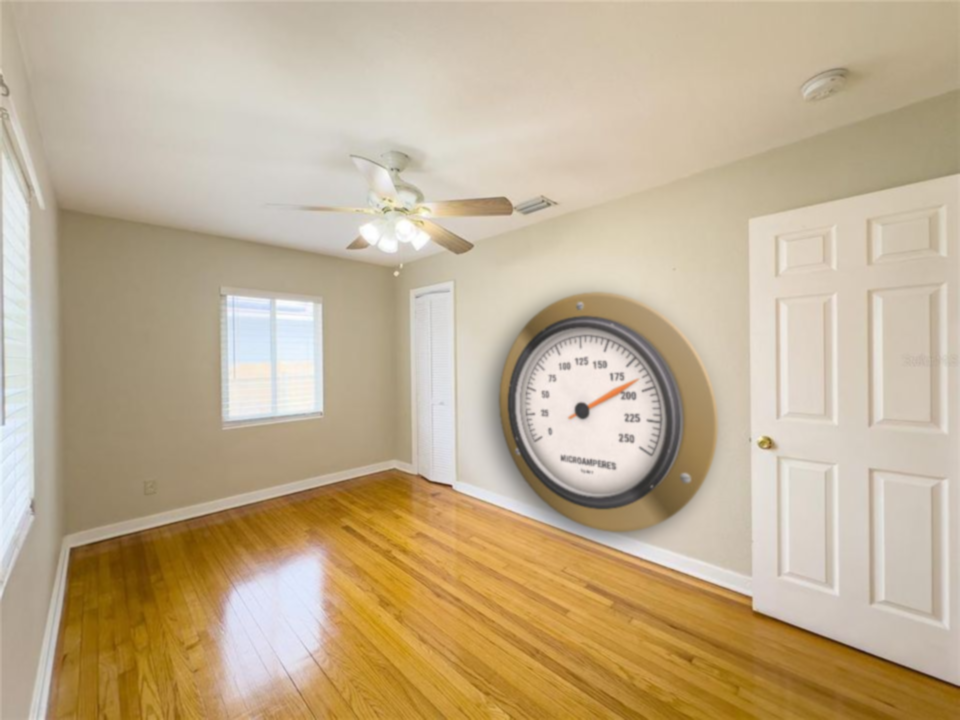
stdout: 190 µA
